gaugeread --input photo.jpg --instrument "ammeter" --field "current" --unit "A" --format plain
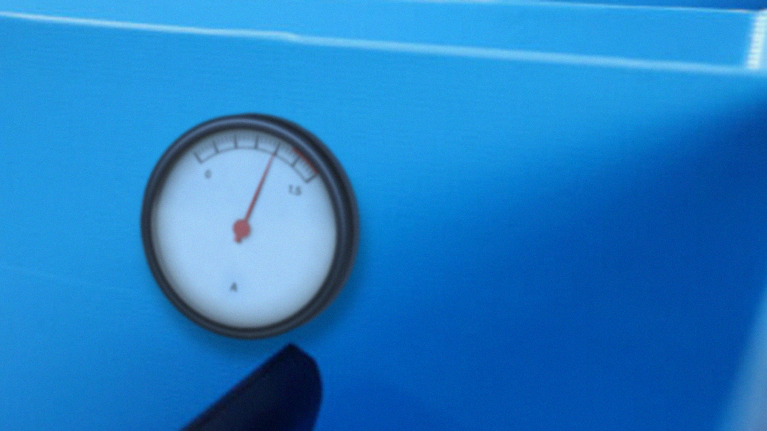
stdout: 1 A
